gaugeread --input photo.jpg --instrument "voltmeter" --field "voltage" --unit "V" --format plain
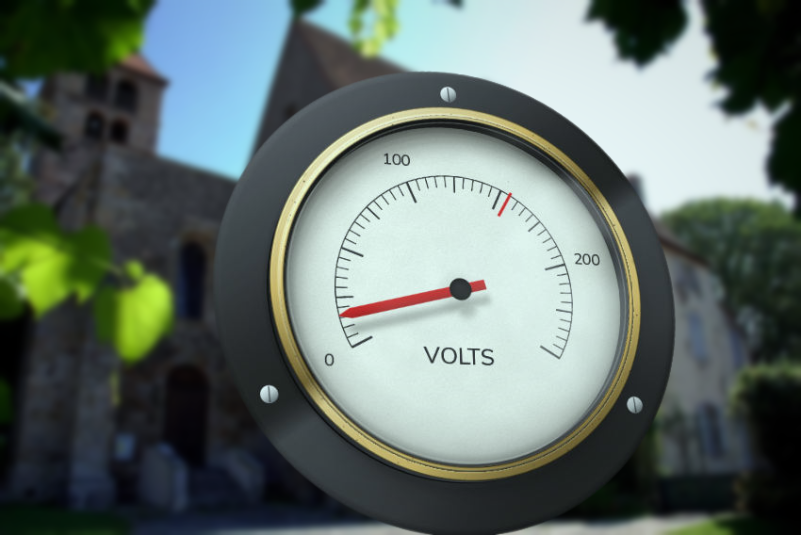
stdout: 15 V
